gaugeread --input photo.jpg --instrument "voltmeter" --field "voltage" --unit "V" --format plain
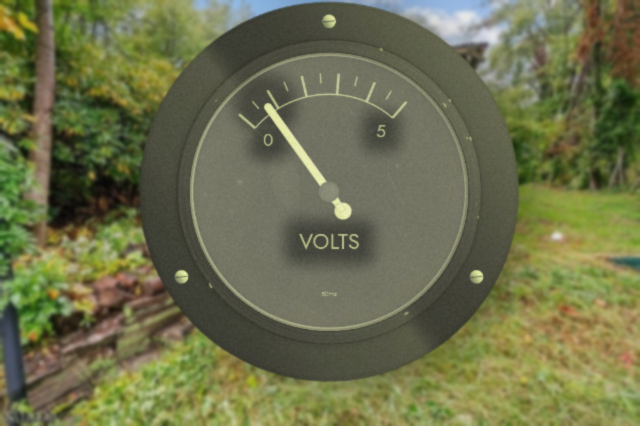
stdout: 0.75 V
